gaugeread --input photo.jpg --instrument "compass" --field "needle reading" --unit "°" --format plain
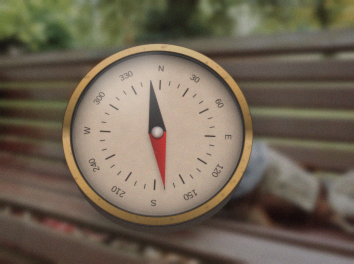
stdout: 170 °
